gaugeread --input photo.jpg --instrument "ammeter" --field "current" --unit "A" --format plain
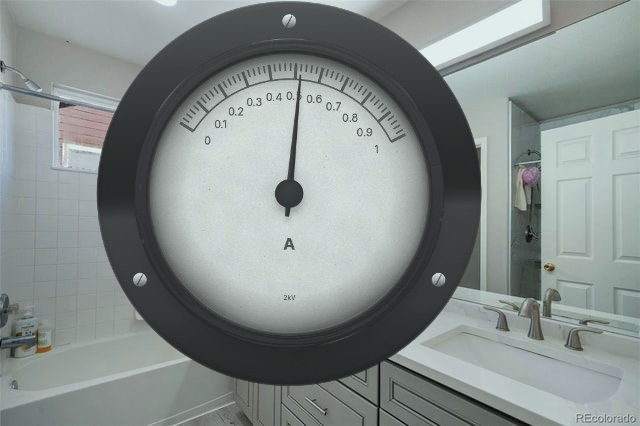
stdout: 0.52 A
